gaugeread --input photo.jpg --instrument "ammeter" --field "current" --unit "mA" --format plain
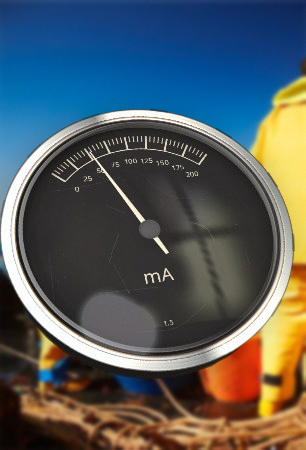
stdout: 50 mA
